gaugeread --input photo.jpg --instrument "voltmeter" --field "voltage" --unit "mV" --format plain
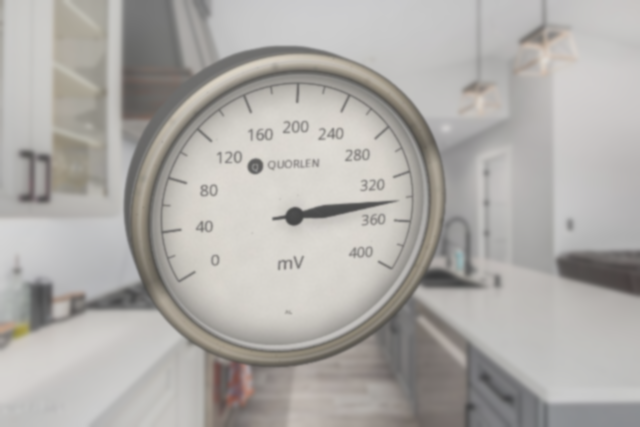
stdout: 340 mV
